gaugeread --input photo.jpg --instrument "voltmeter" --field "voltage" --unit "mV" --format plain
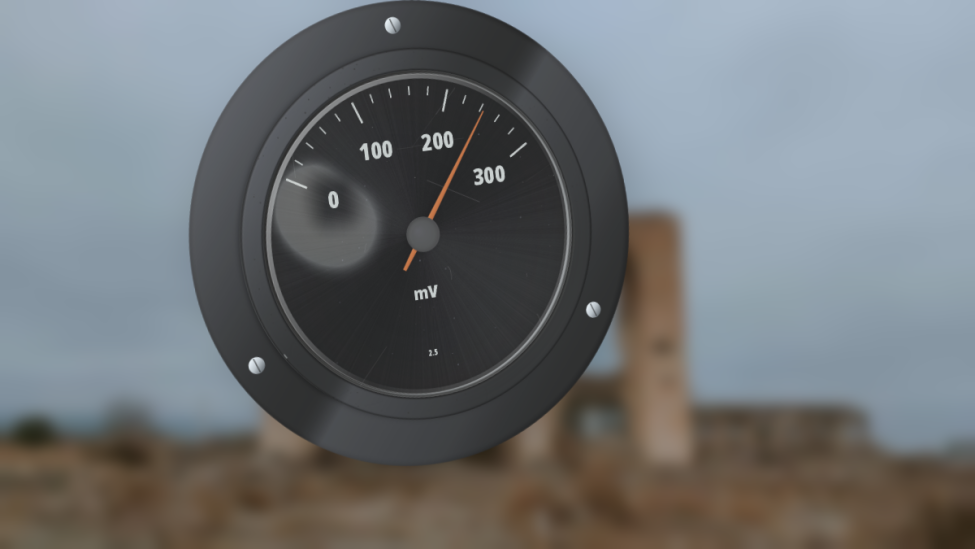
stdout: 240 mV
